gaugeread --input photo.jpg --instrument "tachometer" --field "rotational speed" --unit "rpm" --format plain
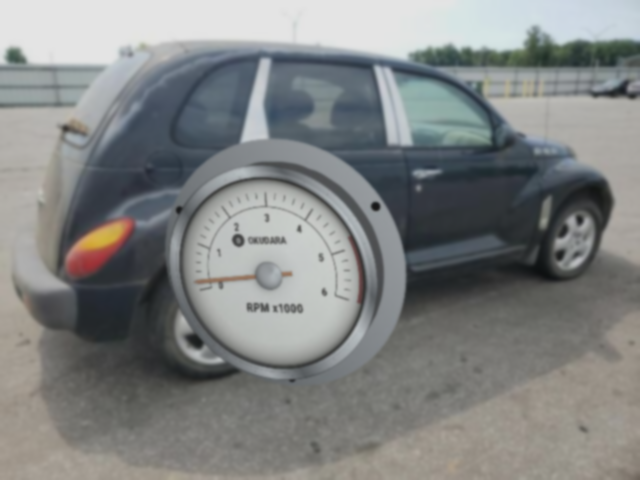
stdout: 200 rpm
